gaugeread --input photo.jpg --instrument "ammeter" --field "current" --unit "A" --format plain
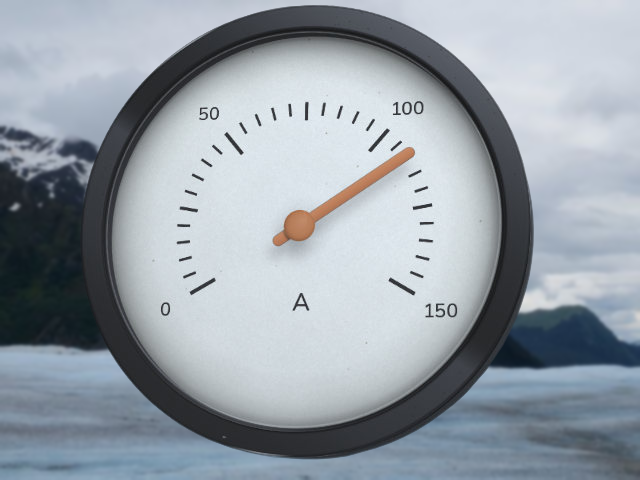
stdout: 110 A
